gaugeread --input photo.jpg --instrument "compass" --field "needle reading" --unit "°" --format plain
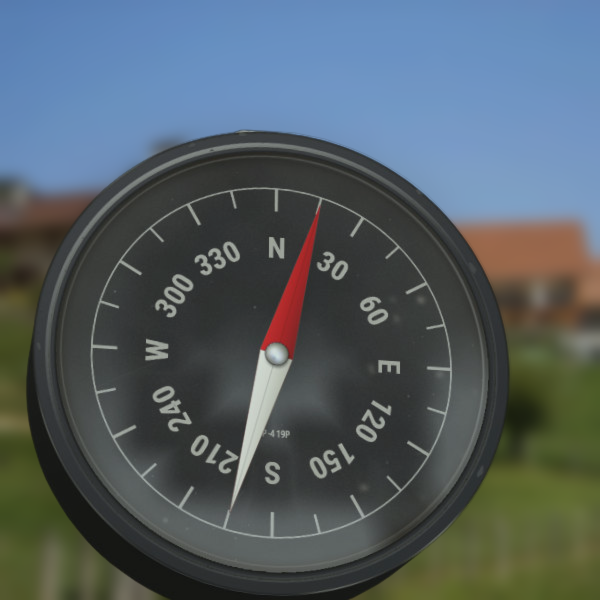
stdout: 15 °
